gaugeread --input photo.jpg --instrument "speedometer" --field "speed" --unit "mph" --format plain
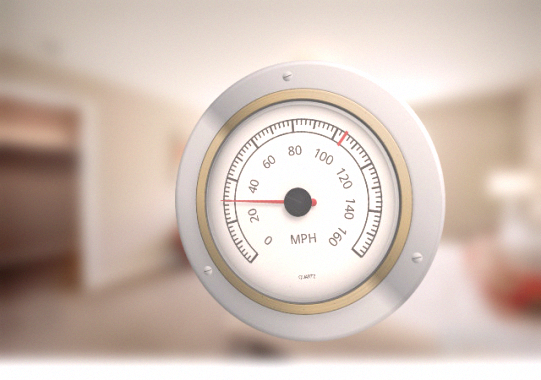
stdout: 30 mph
